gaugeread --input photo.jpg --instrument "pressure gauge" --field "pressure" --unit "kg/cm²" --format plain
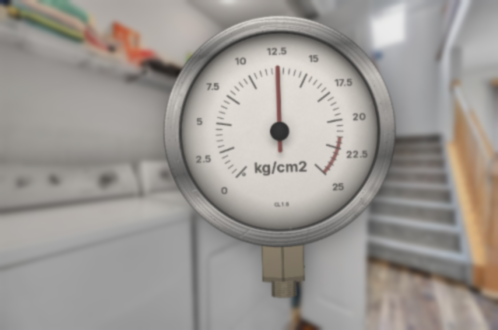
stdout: 12.5 kg/cm²
